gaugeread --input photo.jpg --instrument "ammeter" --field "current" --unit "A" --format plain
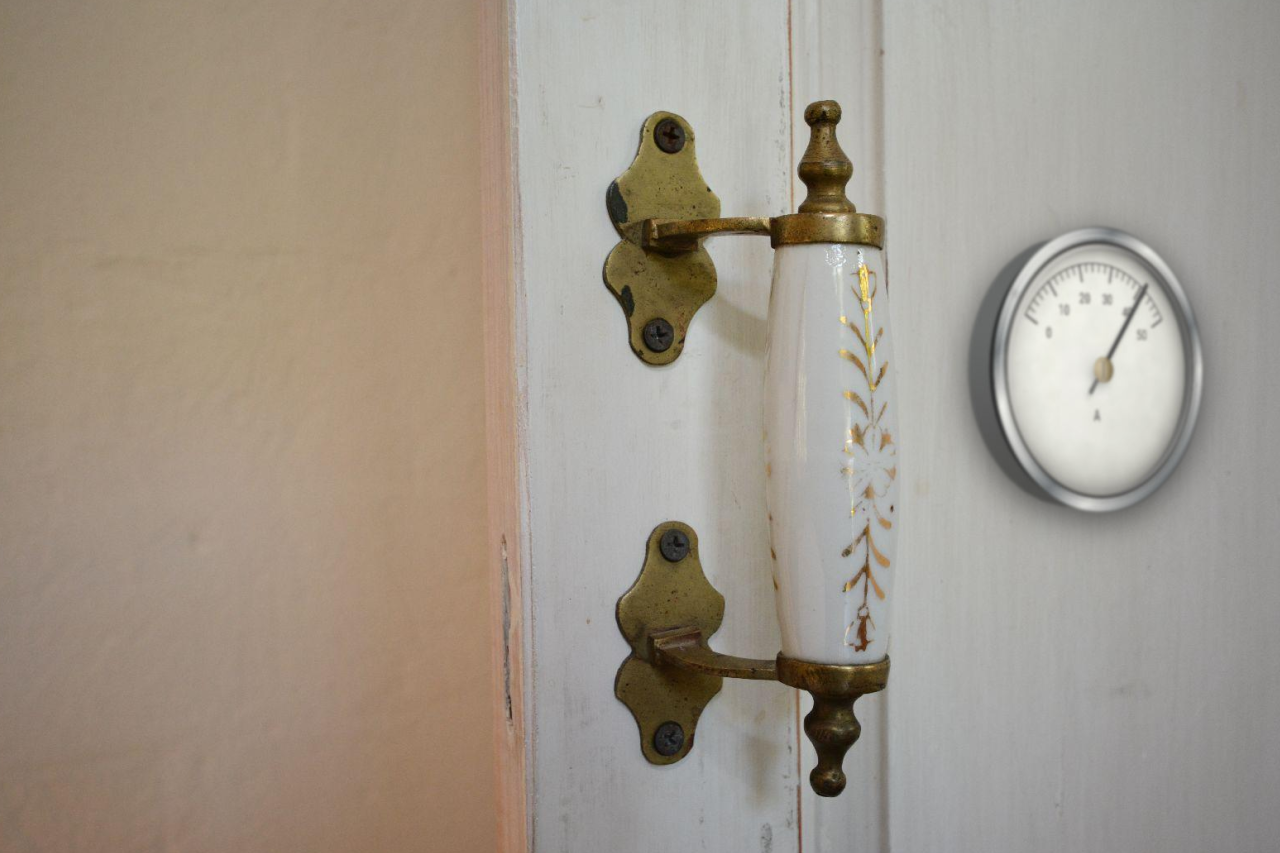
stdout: 40 A
